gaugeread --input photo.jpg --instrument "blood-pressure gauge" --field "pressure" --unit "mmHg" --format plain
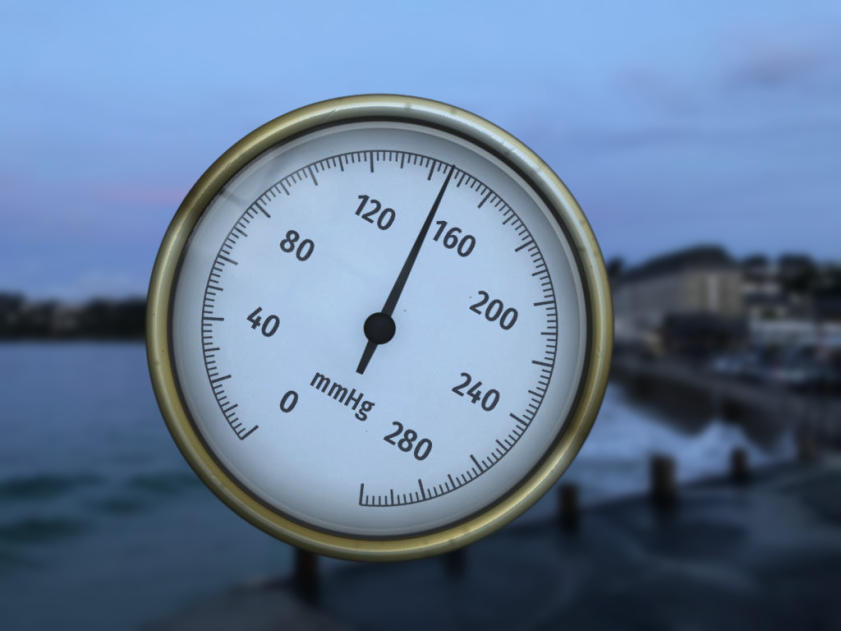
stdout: 146 mmHg
